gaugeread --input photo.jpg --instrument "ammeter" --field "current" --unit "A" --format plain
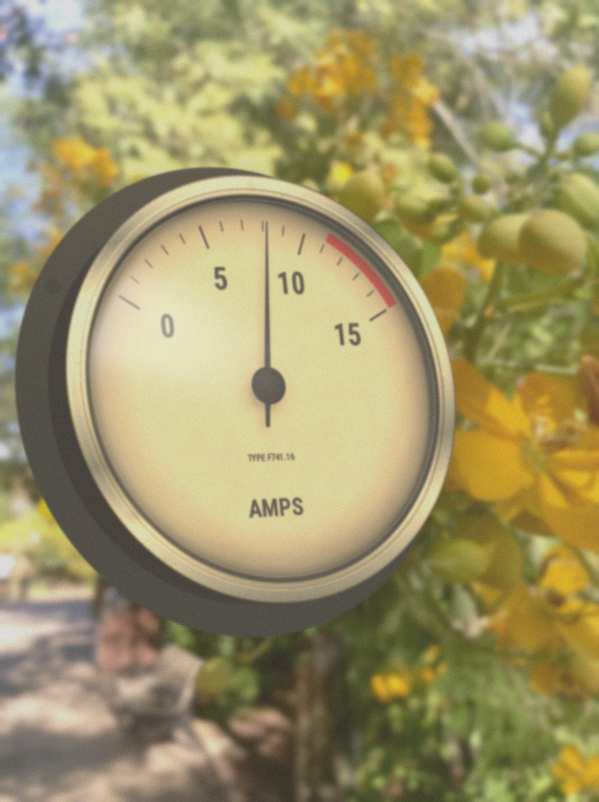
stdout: 8 A
